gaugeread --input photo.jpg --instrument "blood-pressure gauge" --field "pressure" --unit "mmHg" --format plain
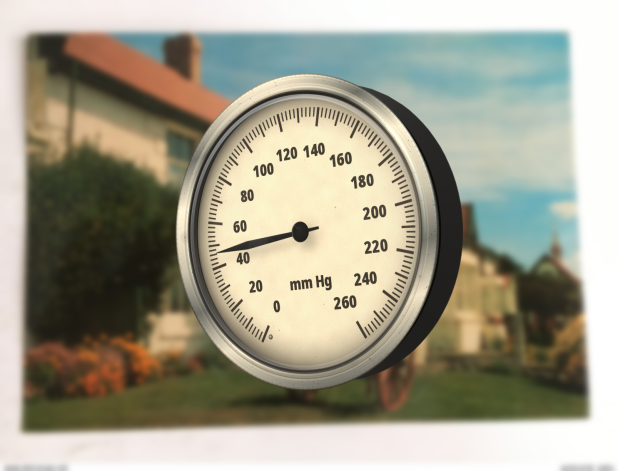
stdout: 46 mmHg
